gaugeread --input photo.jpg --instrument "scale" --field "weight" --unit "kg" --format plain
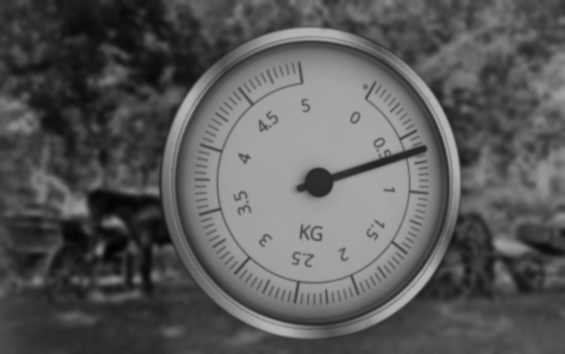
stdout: 0.65 kg
